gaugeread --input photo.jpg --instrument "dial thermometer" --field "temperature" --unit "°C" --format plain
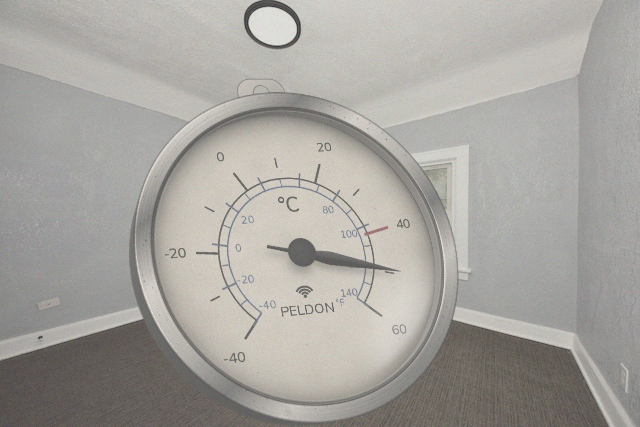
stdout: 50 °C
